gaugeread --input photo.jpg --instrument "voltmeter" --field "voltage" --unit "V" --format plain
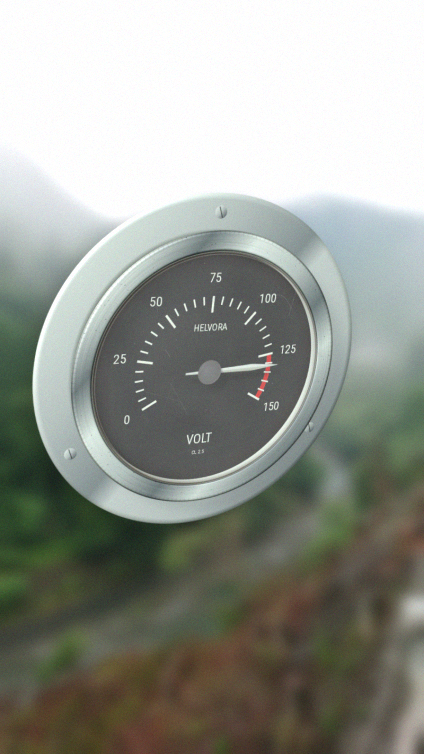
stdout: 130 V
